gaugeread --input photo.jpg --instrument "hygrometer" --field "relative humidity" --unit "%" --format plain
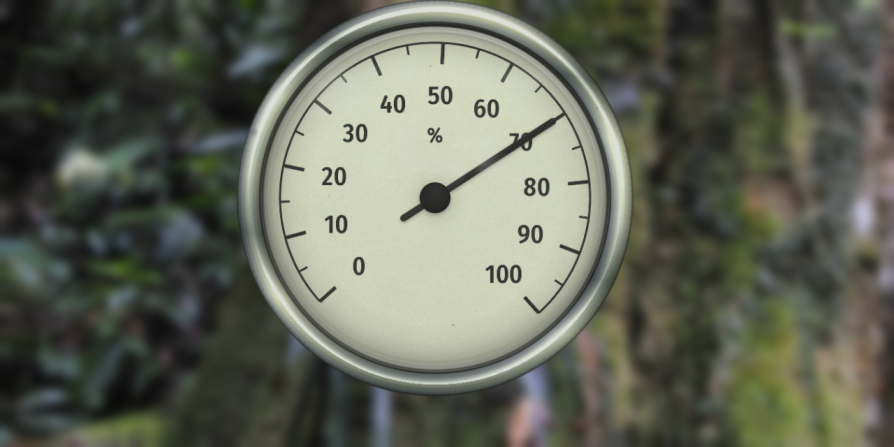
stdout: 70 %
